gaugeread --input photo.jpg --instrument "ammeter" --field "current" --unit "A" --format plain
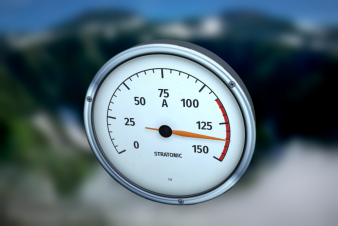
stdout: 135 A
